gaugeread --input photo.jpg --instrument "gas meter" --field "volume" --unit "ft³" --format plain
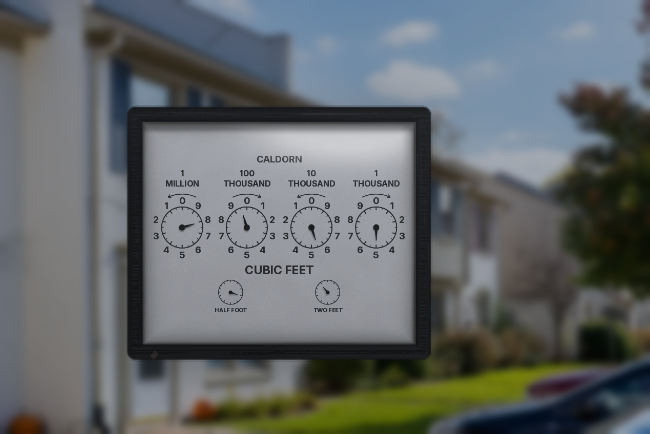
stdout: 795500 ft³
